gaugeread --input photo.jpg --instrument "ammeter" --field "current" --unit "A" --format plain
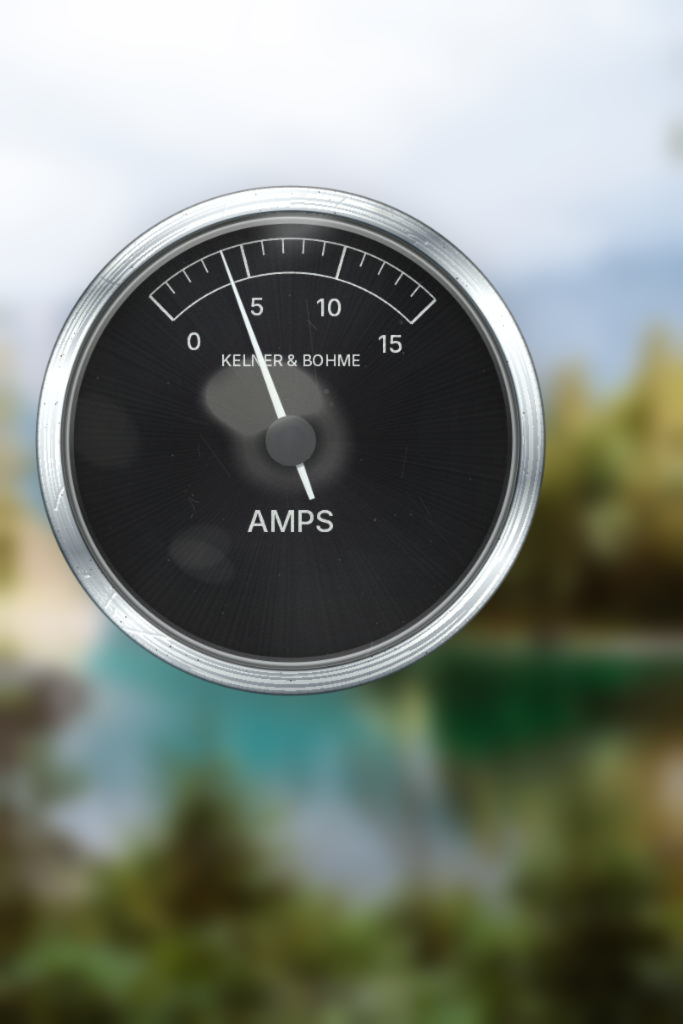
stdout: 4 A
